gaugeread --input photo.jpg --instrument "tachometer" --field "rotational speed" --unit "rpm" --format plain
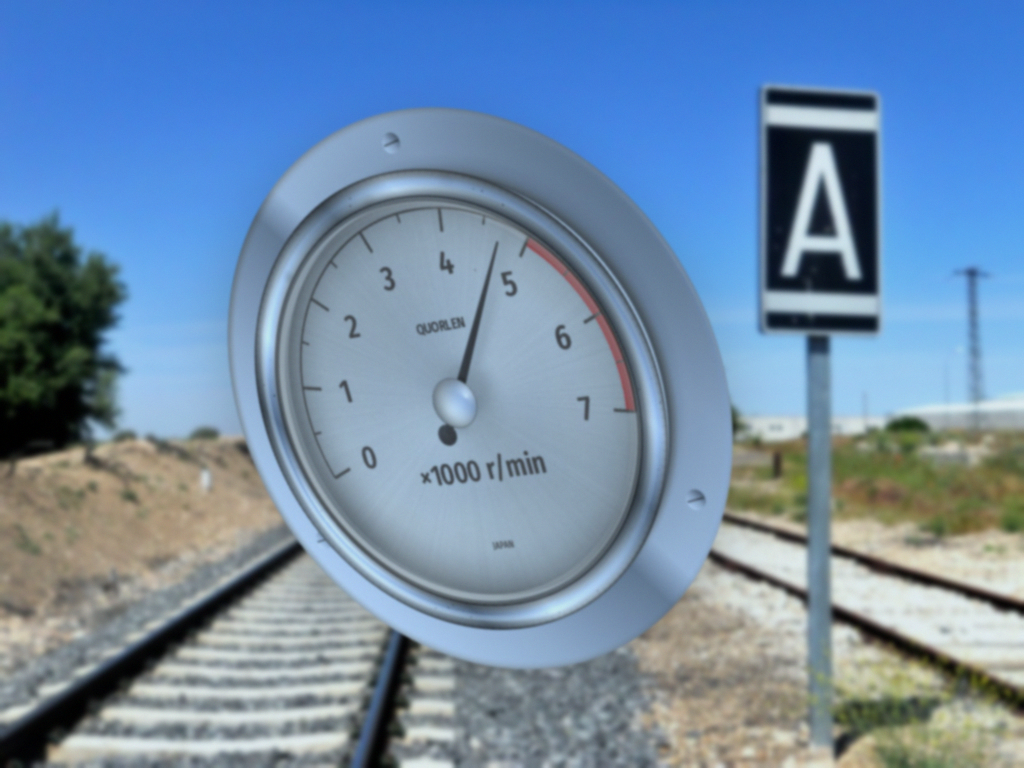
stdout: 4750 rpm
